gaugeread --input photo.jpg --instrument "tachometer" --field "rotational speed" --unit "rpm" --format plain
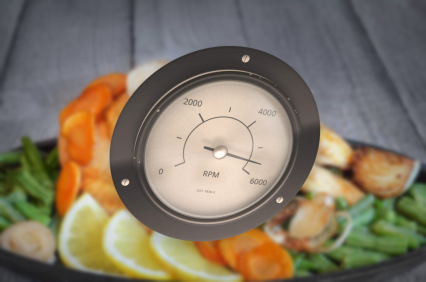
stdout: 5500 rpm
